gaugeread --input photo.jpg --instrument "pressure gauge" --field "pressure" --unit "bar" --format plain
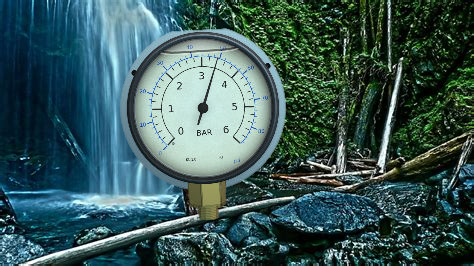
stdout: 3.4 bar
